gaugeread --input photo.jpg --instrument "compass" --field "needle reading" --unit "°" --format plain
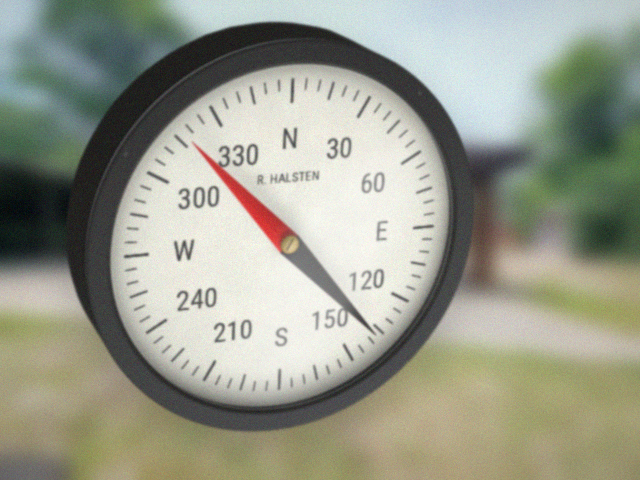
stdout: 317.5 °
